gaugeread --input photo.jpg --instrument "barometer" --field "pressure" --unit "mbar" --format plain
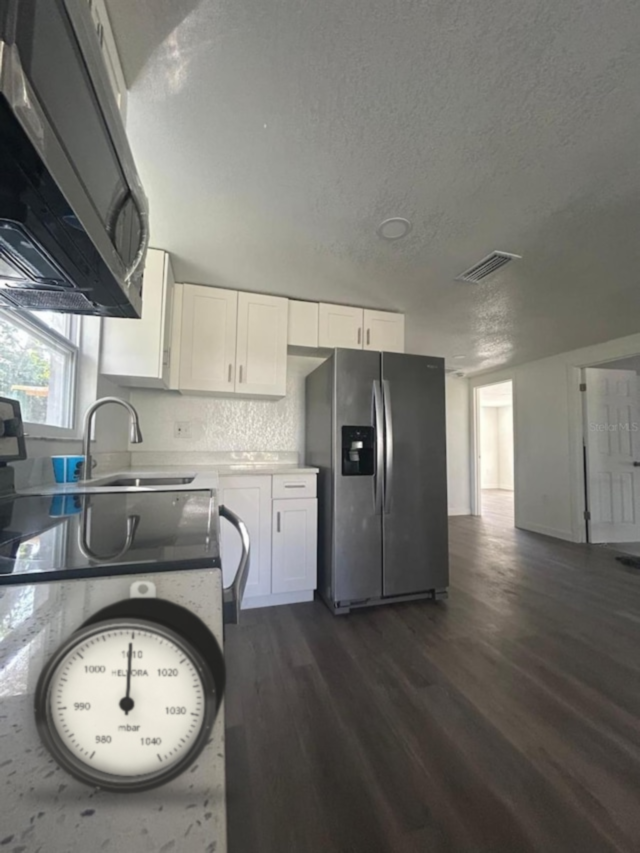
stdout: 1010 mbar
